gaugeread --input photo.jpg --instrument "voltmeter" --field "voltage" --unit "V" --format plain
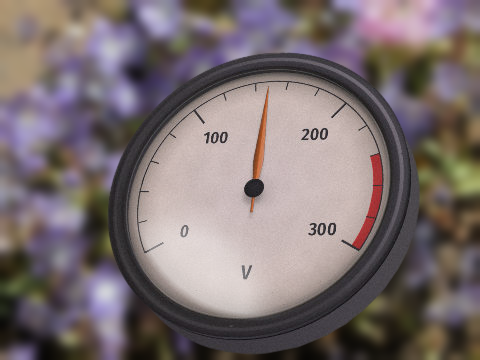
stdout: 150 V
